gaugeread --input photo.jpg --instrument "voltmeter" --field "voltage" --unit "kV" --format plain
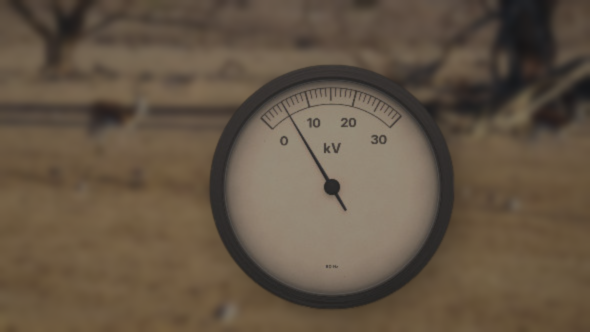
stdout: 5 kV
